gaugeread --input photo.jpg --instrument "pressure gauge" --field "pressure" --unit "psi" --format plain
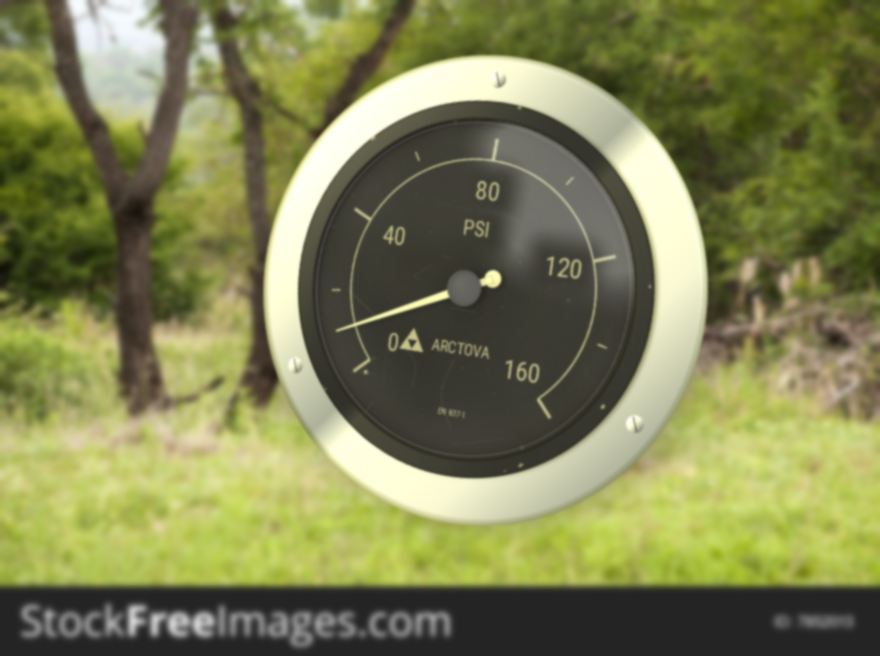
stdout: 10 psi
